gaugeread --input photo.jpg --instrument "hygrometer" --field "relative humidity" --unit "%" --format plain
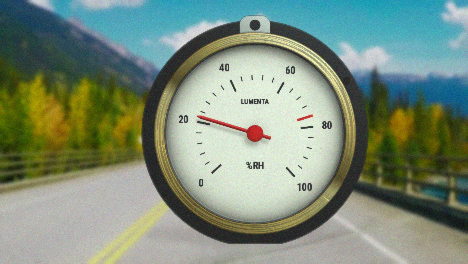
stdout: 22 %
